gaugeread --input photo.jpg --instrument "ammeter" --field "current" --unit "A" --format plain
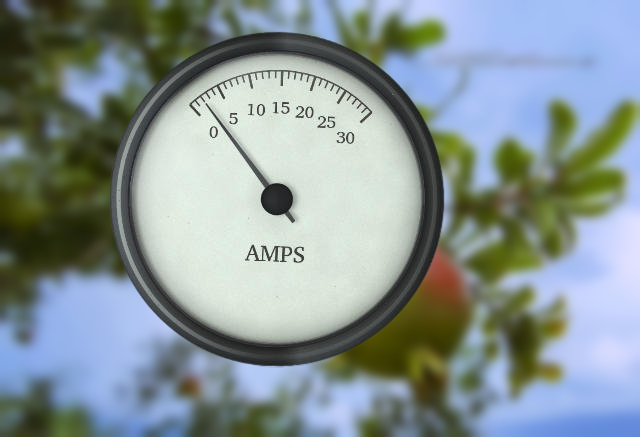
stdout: 2 A
